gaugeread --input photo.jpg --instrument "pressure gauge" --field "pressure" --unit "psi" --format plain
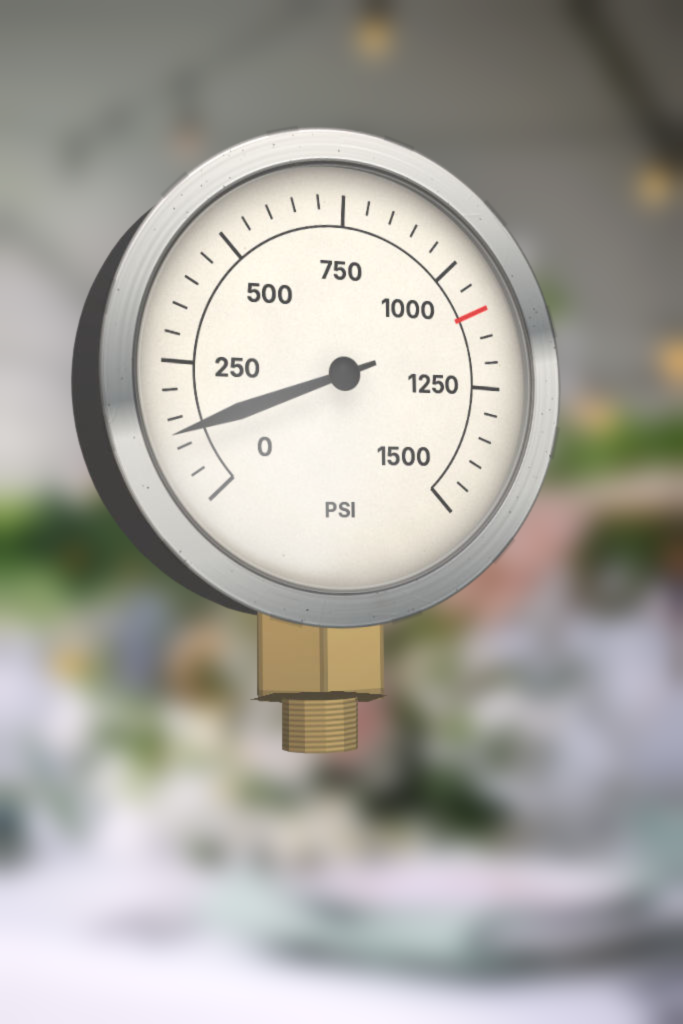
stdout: 125 psi
